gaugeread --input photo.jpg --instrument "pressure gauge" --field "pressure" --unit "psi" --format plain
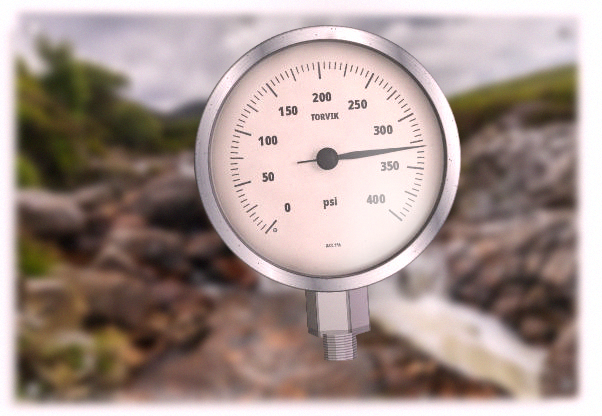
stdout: 330 psi
